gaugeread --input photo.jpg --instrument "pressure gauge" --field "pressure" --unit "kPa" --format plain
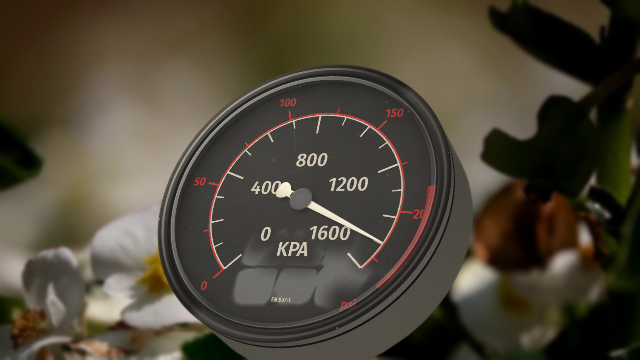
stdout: 1500 kPa
